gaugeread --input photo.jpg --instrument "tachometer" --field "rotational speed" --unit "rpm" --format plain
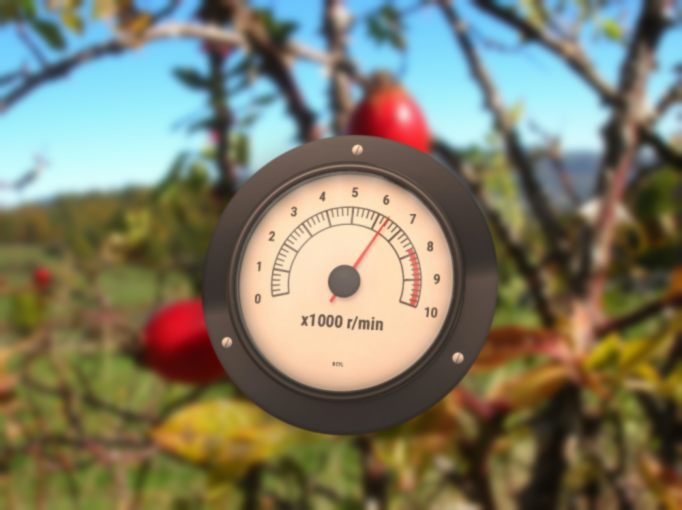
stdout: 6400 rpm
